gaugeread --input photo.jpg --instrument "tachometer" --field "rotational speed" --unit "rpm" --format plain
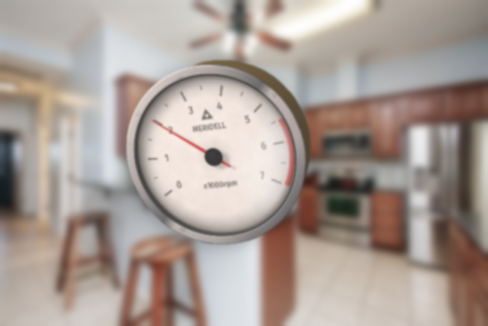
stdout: 2000 rpm
